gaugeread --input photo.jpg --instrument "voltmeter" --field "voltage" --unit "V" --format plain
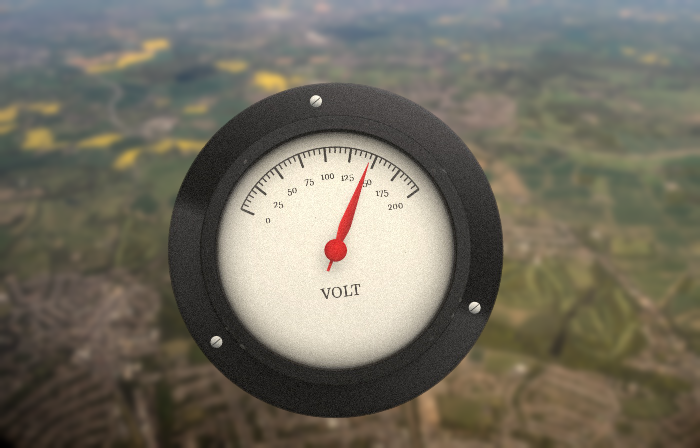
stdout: 145 V
